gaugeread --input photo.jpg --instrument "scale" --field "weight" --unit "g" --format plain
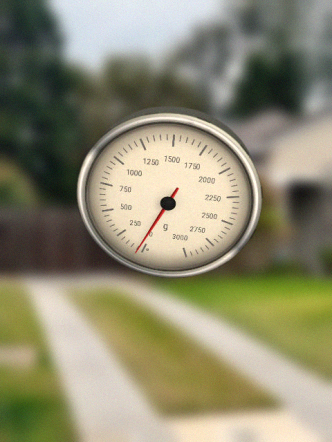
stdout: 50 g
